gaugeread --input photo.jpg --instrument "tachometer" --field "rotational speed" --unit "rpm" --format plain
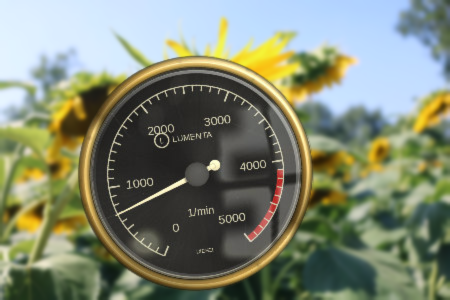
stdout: 700 rpm
